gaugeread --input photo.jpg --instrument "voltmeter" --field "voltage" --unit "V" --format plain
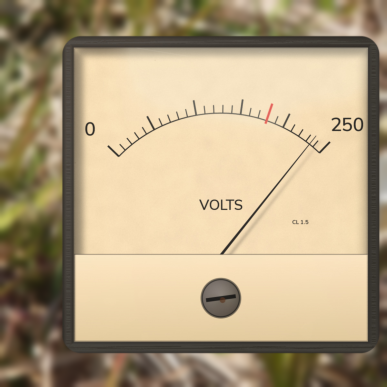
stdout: 235 V
